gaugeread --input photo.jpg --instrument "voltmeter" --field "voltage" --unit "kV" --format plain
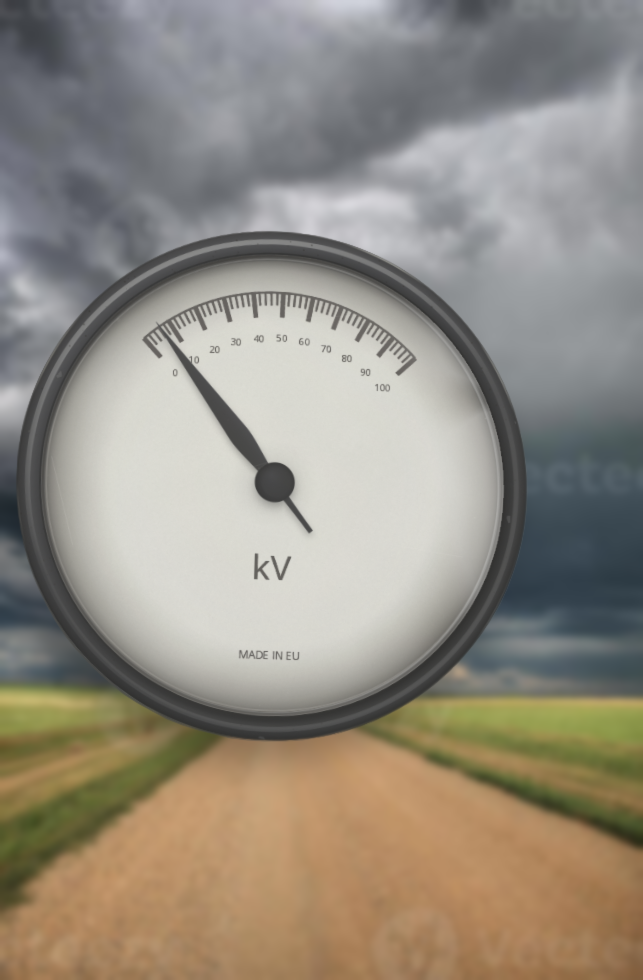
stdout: 6 kV
